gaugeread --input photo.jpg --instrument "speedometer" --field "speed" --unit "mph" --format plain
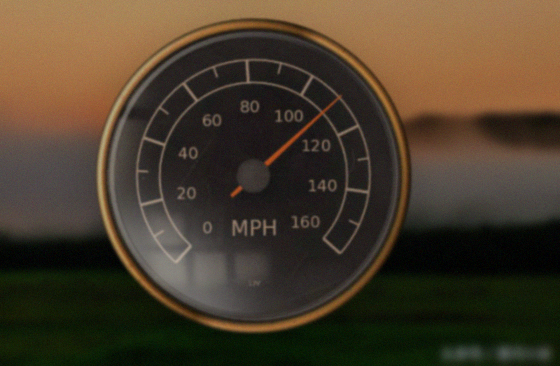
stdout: 110 mph
